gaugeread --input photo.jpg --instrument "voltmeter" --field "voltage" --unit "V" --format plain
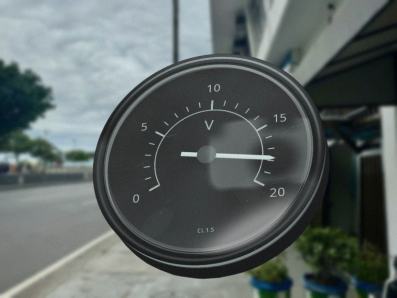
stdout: 18 V
